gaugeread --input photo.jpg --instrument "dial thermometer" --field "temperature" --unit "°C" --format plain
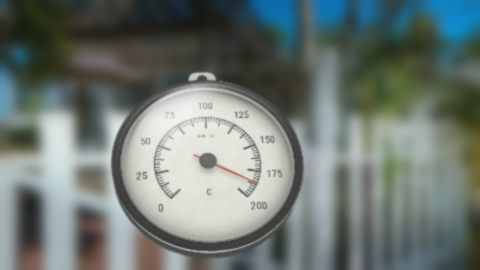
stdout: 187.5 °C
